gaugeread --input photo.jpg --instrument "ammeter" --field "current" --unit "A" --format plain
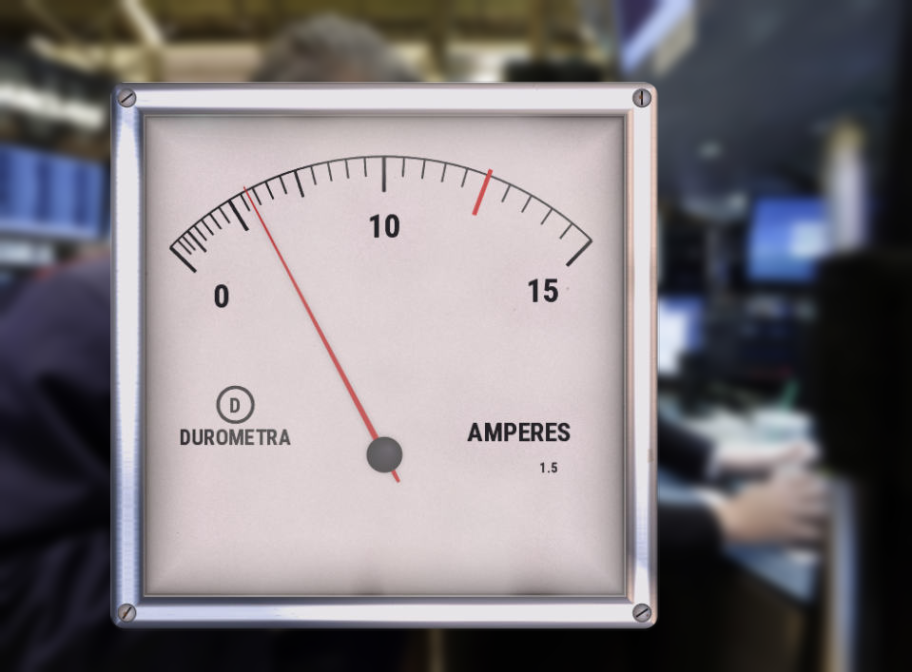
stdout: 5.75 A
